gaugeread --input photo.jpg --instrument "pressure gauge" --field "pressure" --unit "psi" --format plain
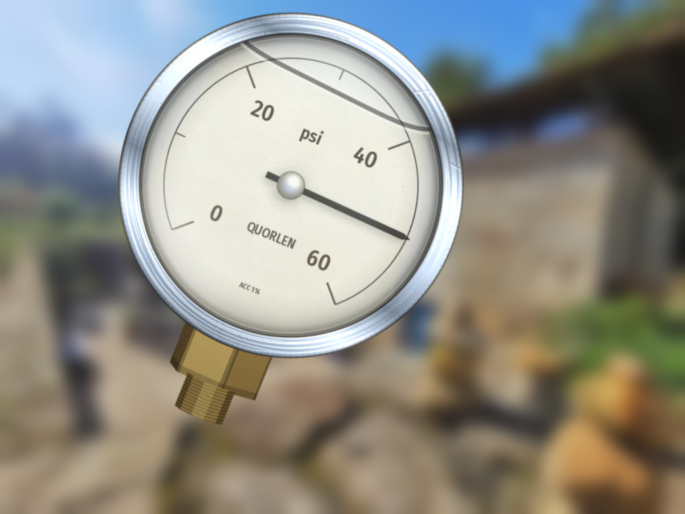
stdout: 50 psi
